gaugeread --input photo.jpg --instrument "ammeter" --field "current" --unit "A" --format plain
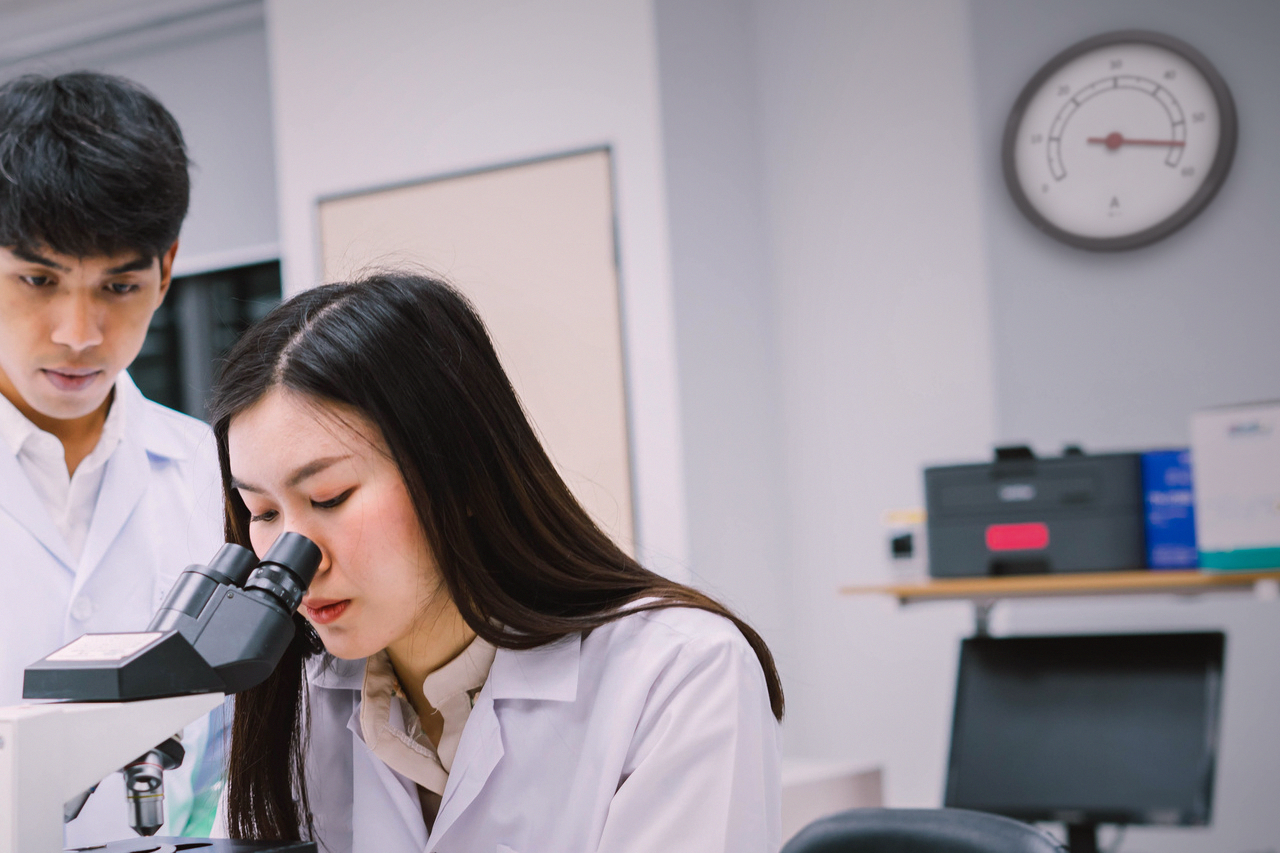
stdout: 55 A
